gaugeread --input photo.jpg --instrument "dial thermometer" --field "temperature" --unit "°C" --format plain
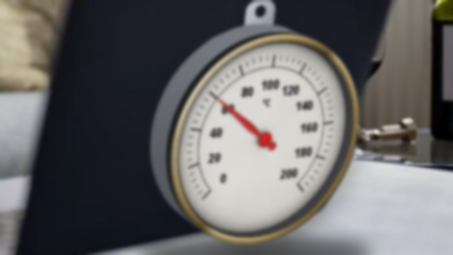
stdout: 60 °C
